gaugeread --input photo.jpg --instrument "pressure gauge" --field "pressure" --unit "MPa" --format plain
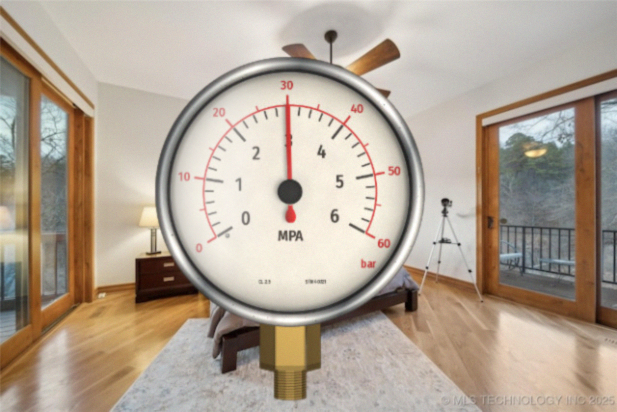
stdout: 3 MPa
